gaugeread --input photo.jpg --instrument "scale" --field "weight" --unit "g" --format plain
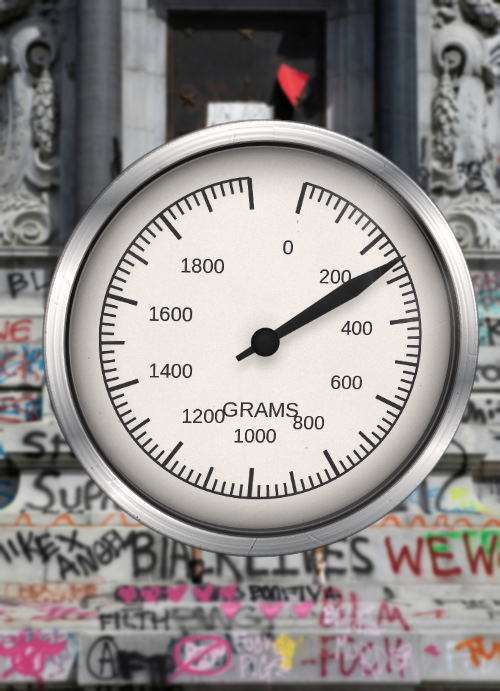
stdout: 260 g
